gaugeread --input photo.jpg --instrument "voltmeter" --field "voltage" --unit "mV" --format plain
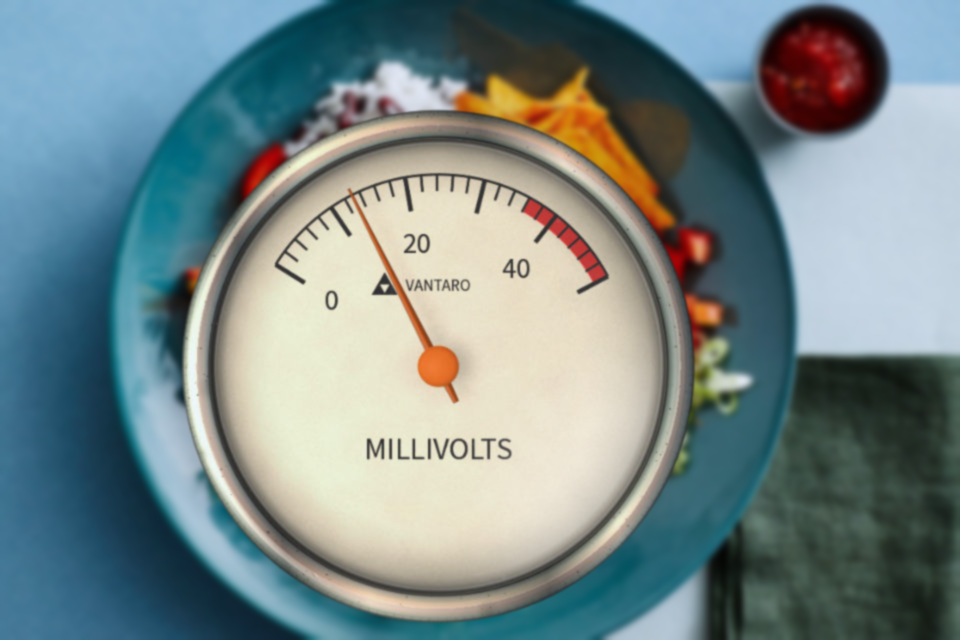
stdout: 13 mV
